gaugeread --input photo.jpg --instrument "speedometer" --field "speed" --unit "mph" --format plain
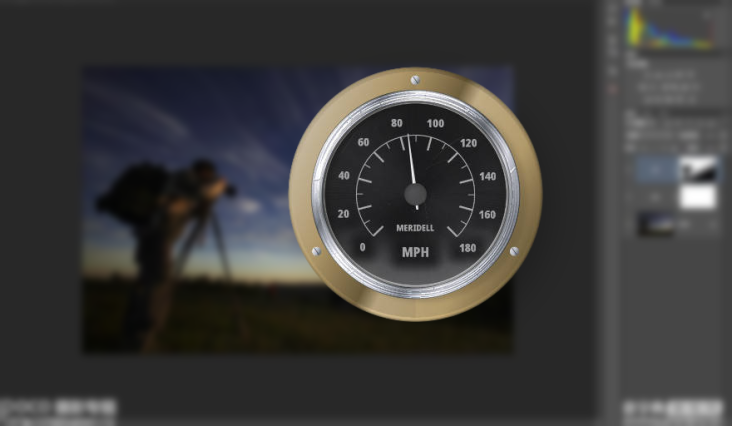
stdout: 85 mph
